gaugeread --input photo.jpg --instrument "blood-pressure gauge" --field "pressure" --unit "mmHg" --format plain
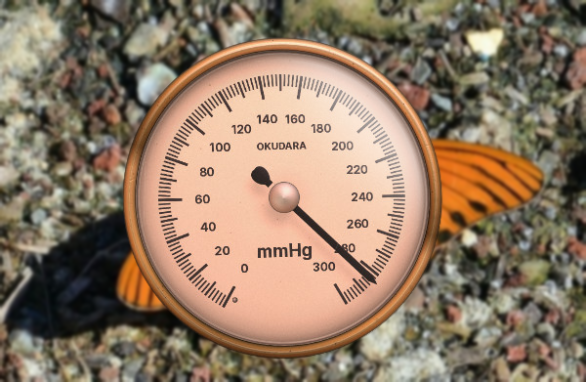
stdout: 284 mmHg
